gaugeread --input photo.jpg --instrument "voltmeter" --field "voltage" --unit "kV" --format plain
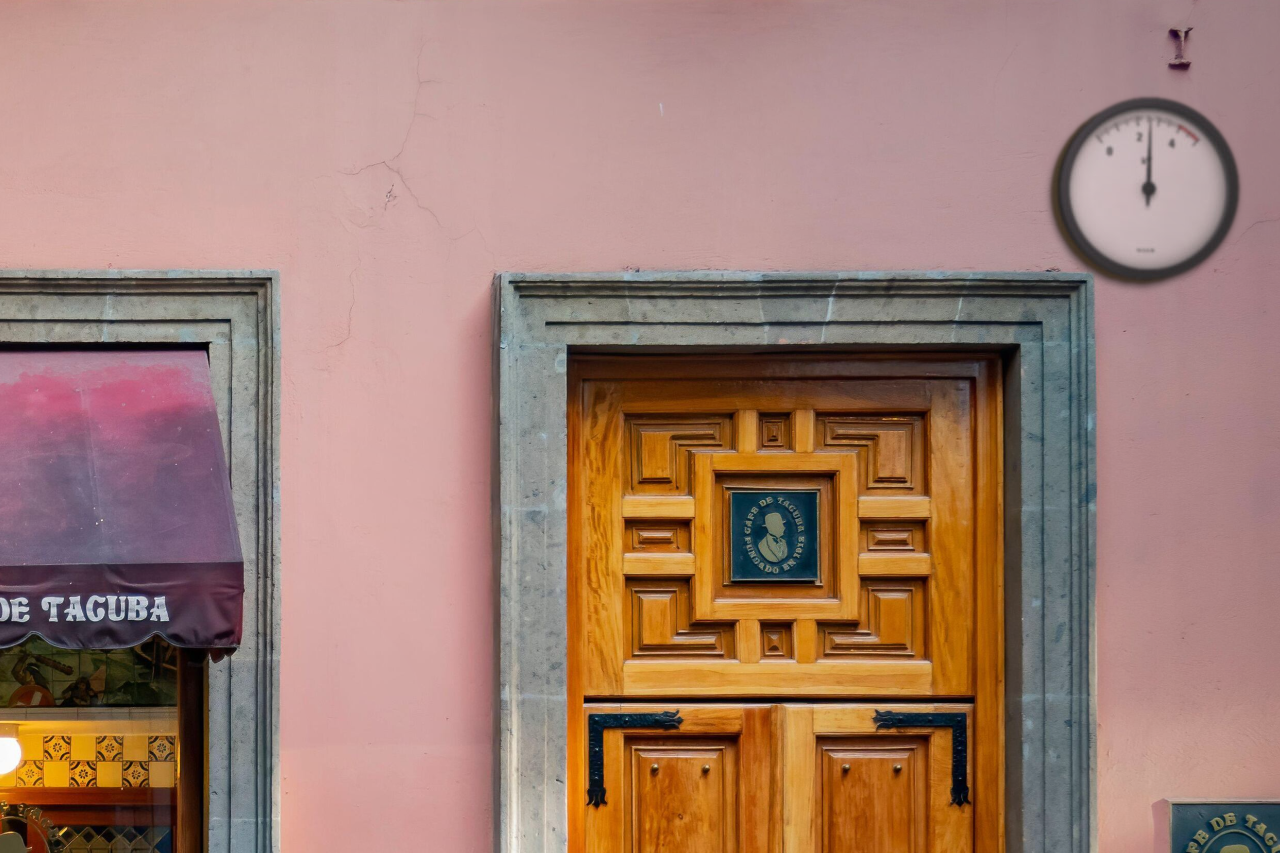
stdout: 2.5 kV
